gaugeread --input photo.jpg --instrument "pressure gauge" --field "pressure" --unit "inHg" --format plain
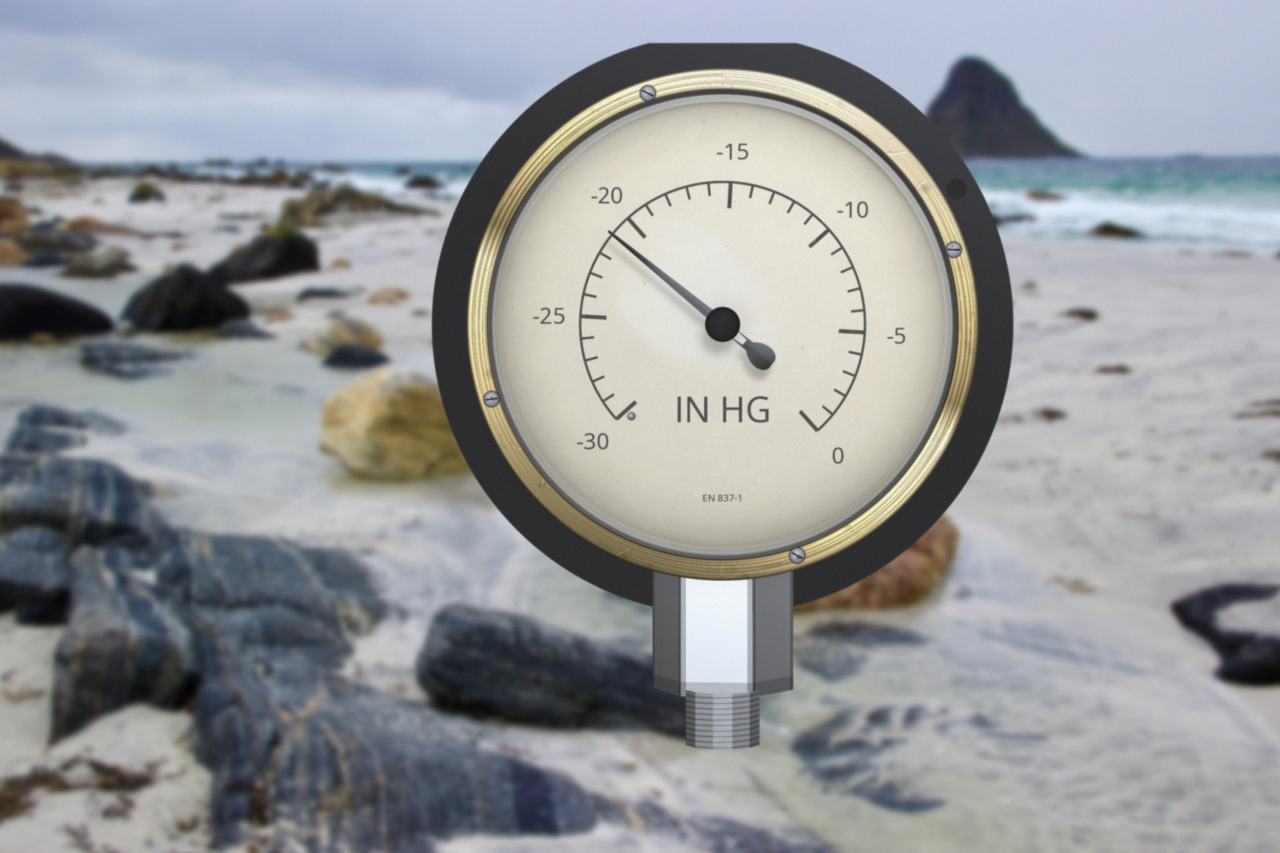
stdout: -21 inHg
